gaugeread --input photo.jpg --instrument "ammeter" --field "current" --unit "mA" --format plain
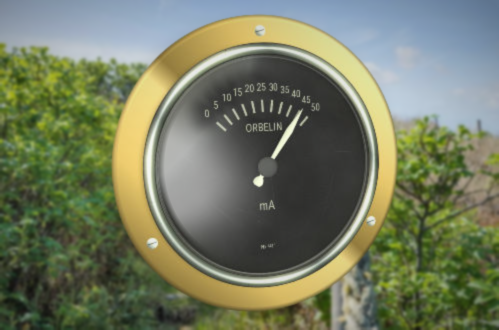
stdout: 45 mA
